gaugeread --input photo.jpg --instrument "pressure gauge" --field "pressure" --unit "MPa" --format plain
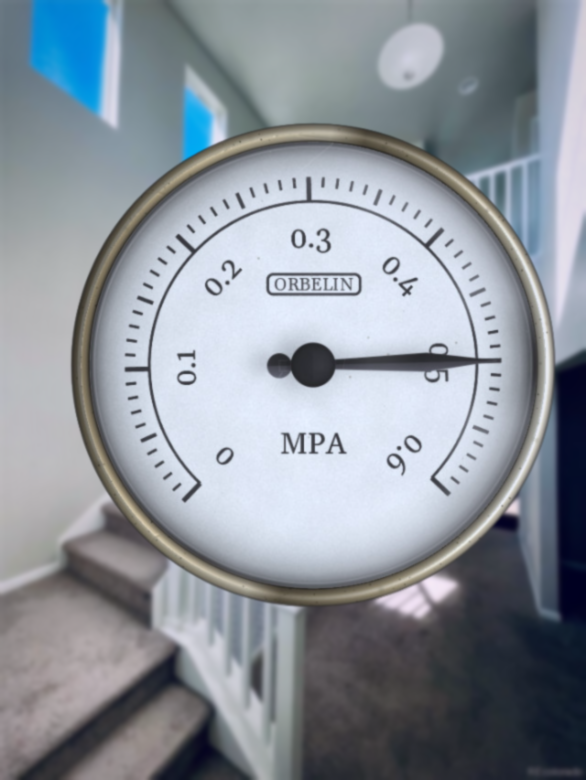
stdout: 0.5 MPa
